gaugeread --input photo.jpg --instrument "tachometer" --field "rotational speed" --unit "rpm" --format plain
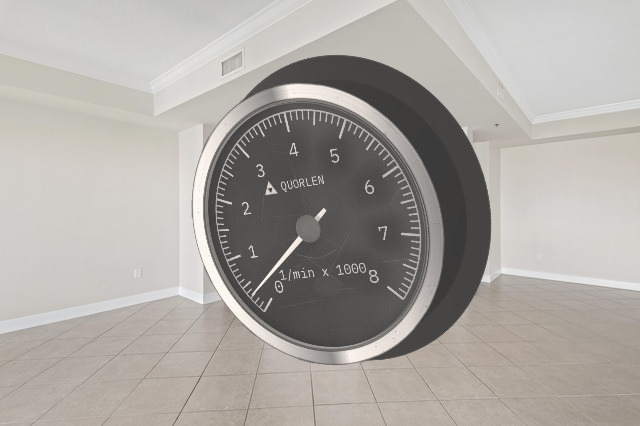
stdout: 300 rpm
